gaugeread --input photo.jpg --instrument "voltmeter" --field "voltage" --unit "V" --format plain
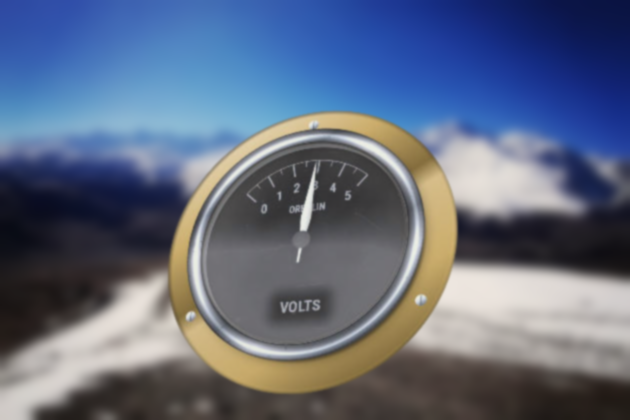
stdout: 3 V
